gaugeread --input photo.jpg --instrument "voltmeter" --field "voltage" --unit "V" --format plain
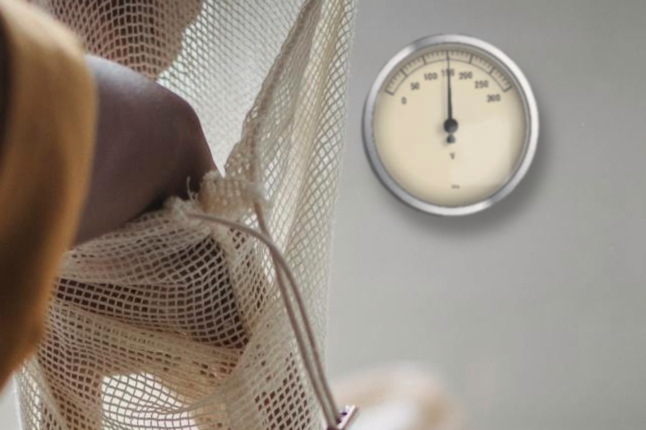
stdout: 150 V
